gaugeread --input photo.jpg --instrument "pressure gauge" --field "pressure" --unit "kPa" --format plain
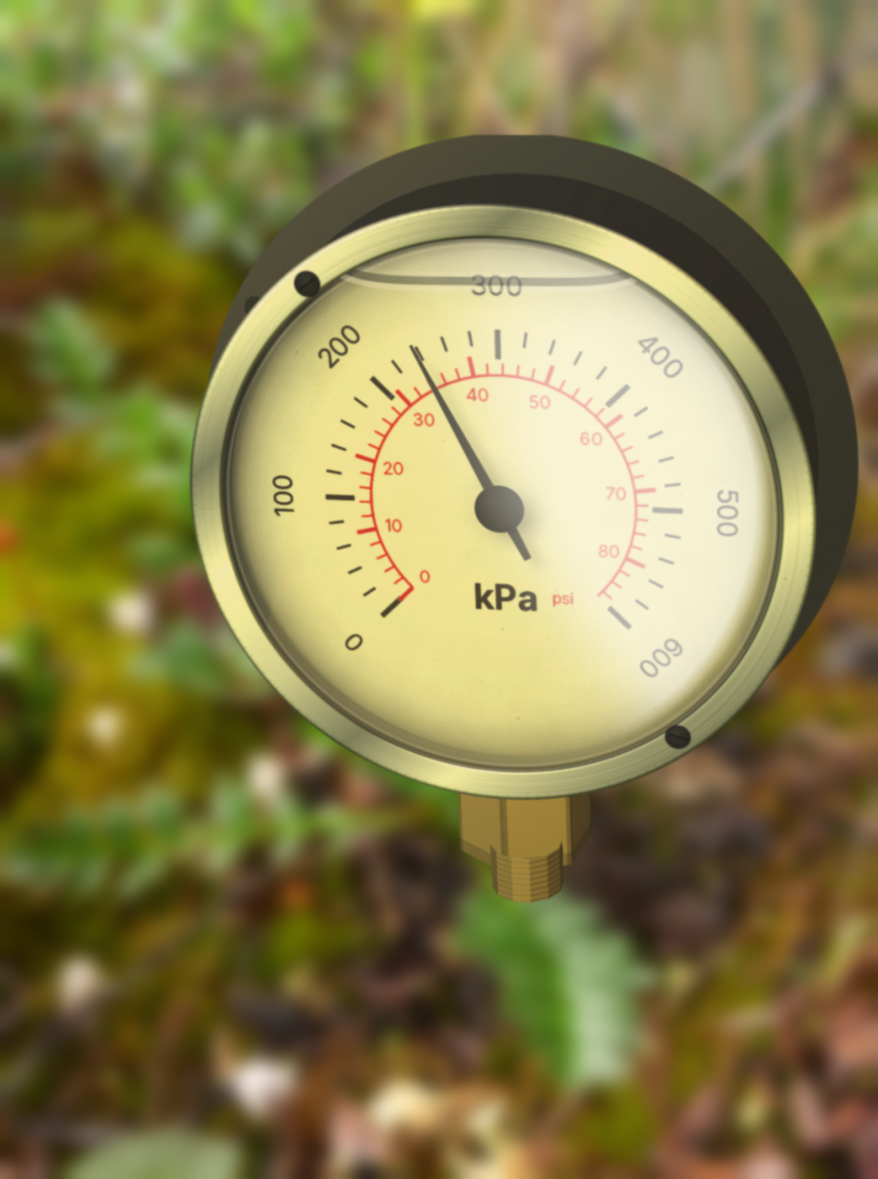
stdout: 240 kPa
